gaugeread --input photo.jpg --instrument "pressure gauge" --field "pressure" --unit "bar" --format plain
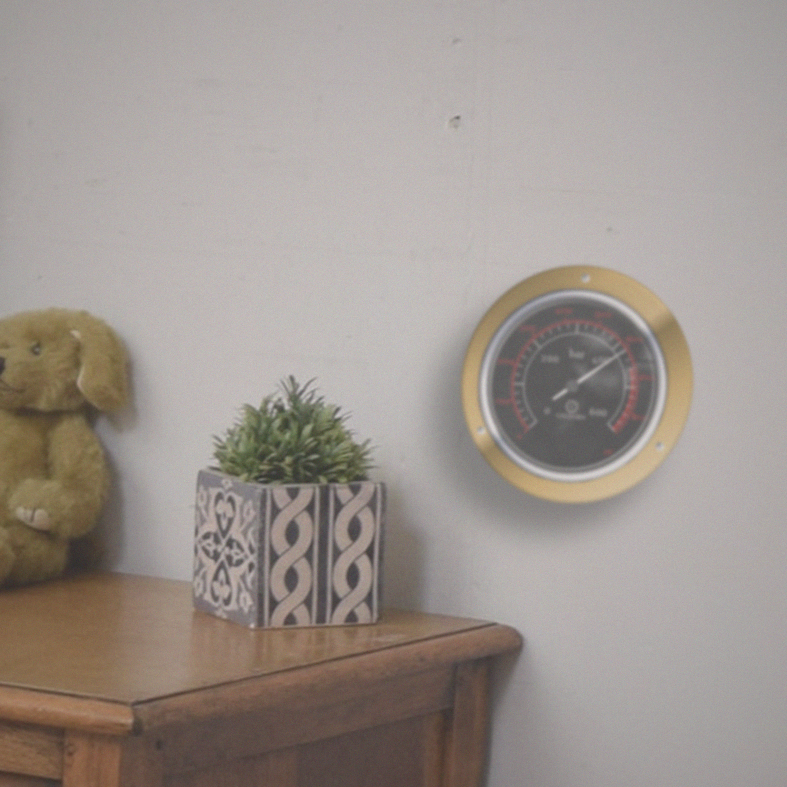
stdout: 420 bar
